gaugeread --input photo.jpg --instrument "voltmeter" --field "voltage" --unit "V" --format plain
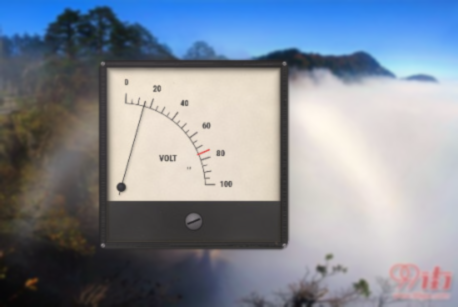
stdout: 15 V
